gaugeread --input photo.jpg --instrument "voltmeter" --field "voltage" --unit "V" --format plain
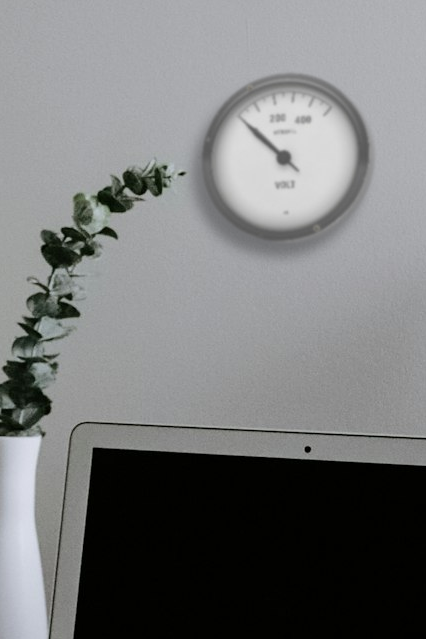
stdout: 0 V
